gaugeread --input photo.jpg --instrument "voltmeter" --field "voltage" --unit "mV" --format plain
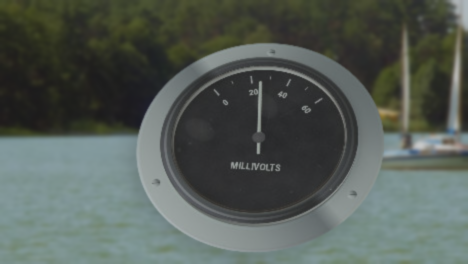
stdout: 25 mV
